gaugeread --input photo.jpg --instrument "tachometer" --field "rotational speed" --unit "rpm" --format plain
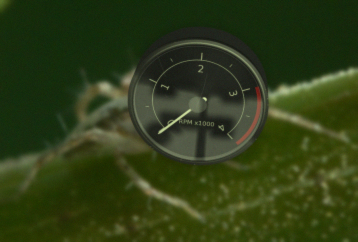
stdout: 0 rpm
